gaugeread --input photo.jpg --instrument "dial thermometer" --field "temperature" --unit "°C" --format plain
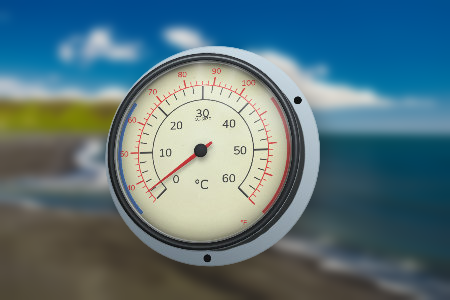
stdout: 2 °C
